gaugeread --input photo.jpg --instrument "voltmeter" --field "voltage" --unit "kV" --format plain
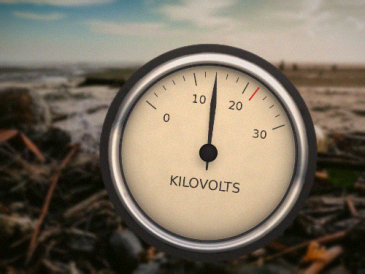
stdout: 14 kV
